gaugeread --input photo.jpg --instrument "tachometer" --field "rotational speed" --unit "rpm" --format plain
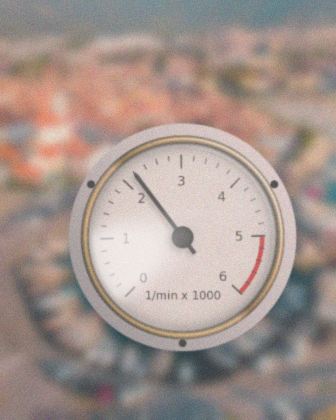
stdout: 2200 rpm
